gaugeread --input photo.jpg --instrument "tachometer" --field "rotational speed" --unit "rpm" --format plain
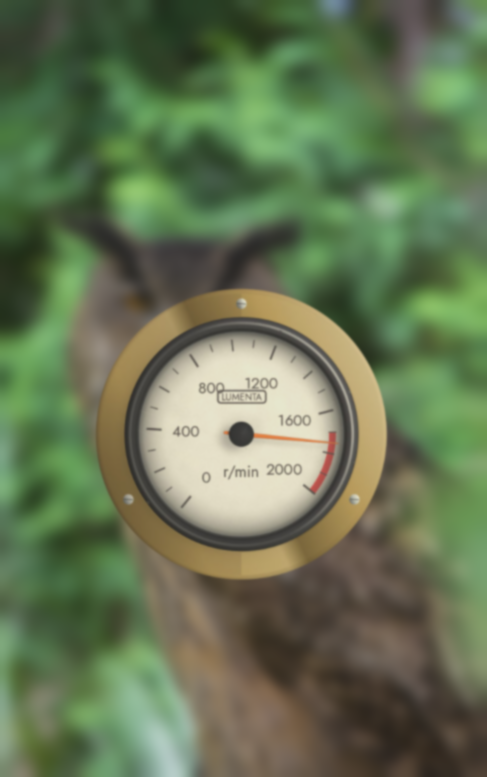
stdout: 1750 rpm
